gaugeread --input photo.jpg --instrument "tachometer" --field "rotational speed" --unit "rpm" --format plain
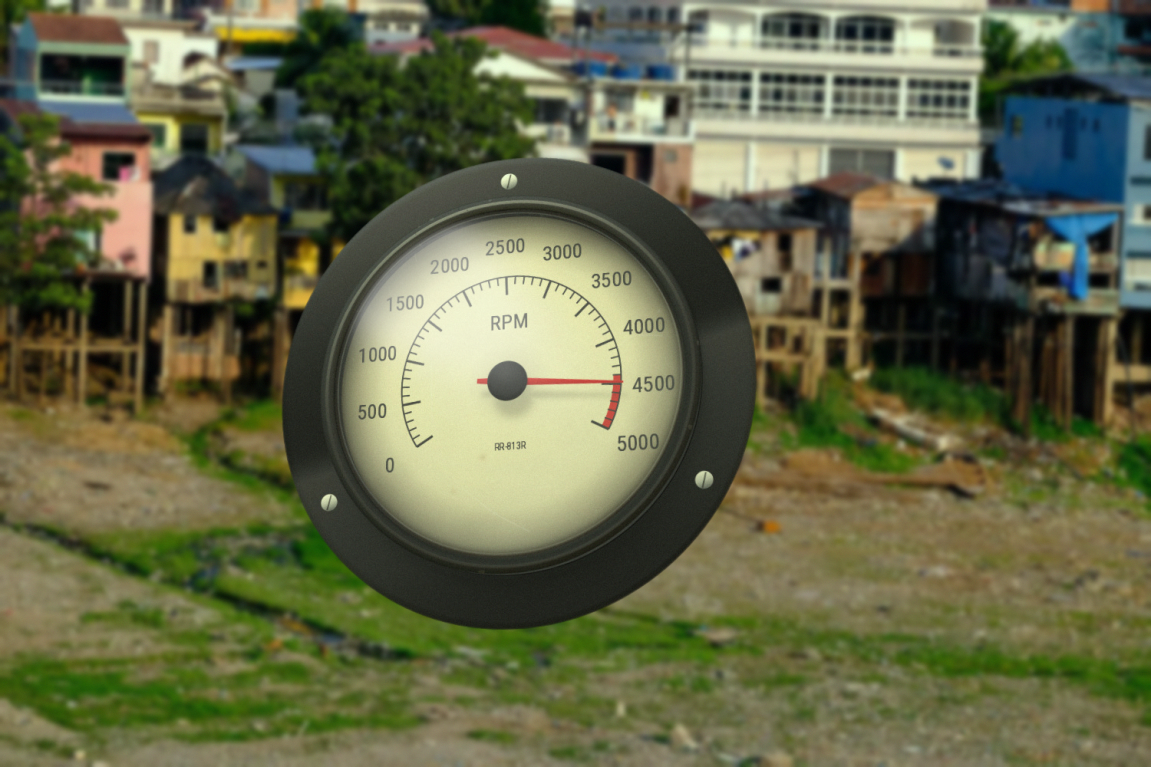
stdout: 4500 rpm
